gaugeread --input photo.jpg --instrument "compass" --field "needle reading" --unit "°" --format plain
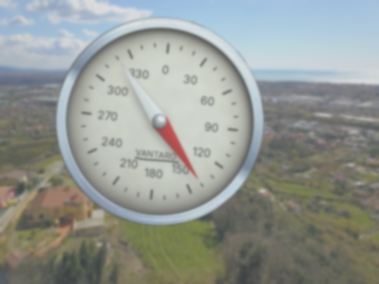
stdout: 140 °
